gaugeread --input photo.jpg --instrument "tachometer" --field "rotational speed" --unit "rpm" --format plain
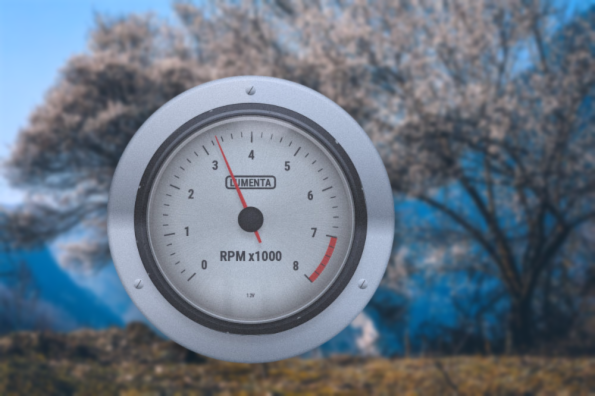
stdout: 3300 rpm
